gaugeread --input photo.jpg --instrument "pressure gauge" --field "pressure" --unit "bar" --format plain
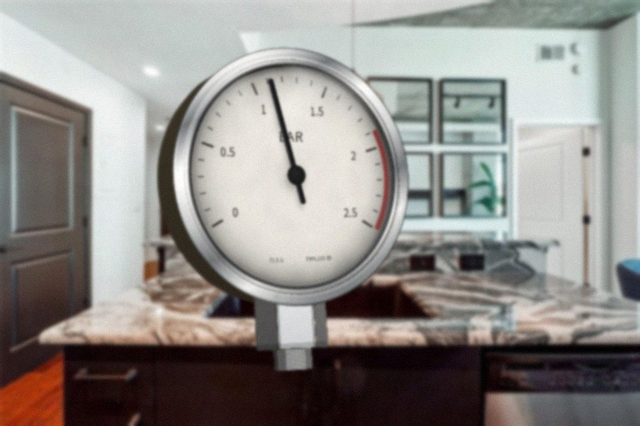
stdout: 1.1 bar
